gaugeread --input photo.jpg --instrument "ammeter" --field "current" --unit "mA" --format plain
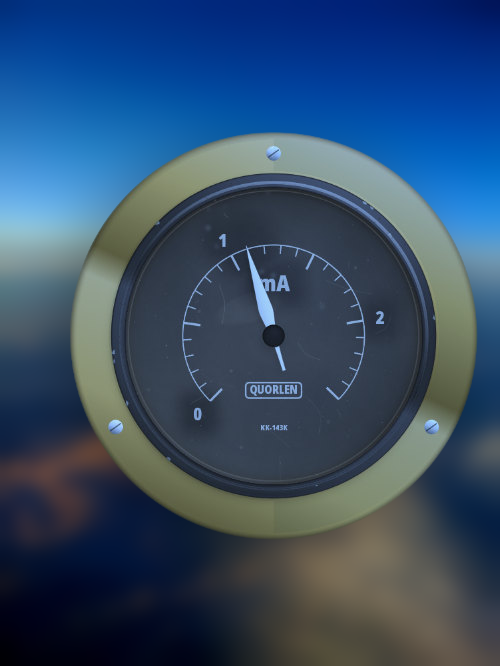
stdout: 1.1 mA
